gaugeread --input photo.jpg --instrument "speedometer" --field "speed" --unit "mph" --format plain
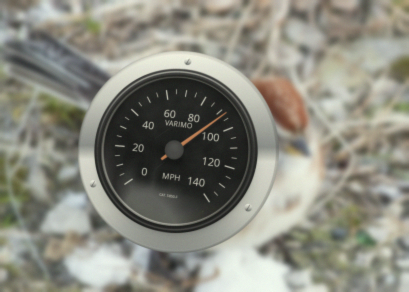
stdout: 92.5 mph
